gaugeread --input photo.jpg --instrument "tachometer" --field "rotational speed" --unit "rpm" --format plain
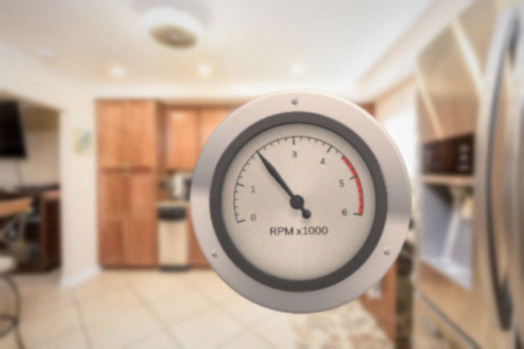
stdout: 2000 rpm
